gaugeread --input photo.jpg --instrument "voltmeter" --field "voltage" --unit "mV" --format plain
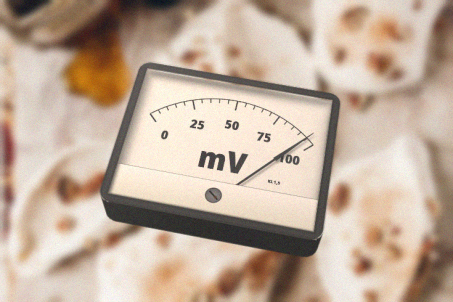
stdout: 95 mV
